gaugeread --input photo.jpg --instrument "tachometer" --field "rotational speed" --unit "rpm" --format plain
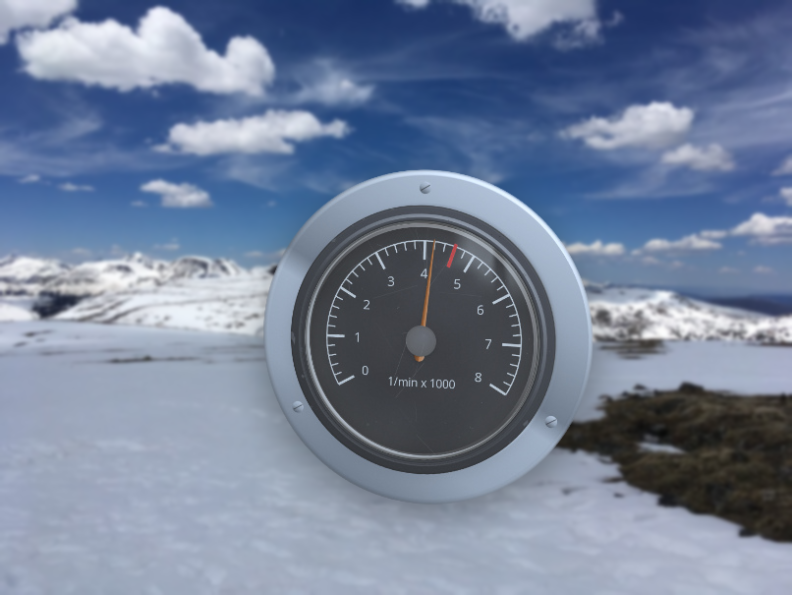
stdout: 4200 rpm
